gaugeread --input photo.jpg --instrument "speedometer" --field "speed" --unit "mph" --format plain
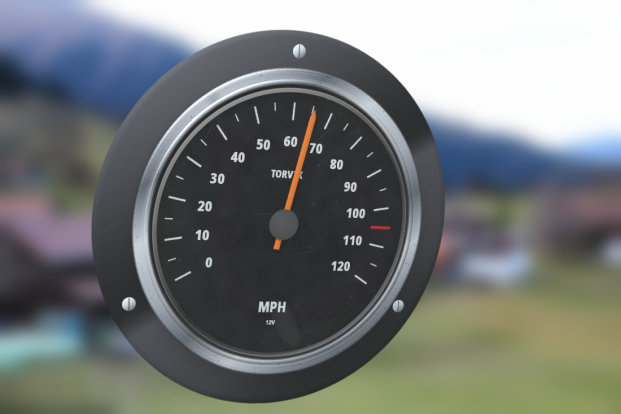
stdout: 65 mph
